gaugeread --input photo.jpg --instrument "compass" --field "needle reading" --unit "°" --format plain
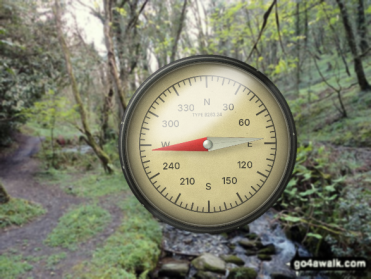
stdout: 265 °
